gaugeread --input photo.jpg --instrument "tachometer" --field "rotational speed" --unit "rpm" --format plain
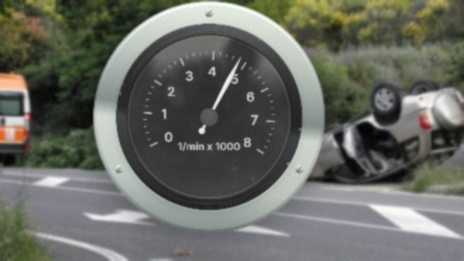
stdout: 4800 rpm
